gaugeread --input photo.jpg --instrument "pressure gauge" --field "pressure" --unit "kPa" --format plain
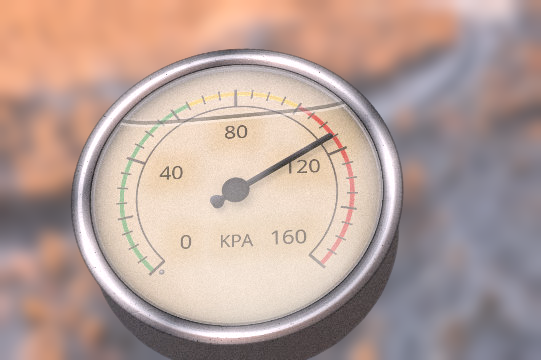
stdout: 115 kPa
